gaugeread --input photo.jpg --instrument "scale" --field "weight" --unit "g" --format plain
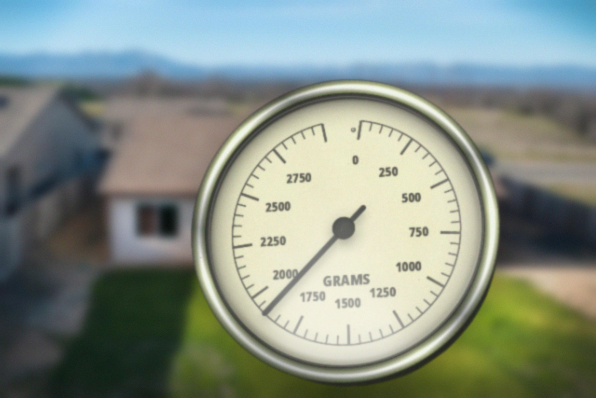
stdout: 1900 g
